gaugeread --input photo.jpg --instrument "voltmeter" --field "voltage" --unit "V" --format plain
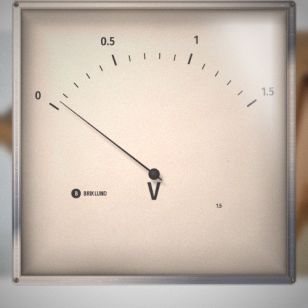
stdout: 0.05 V
